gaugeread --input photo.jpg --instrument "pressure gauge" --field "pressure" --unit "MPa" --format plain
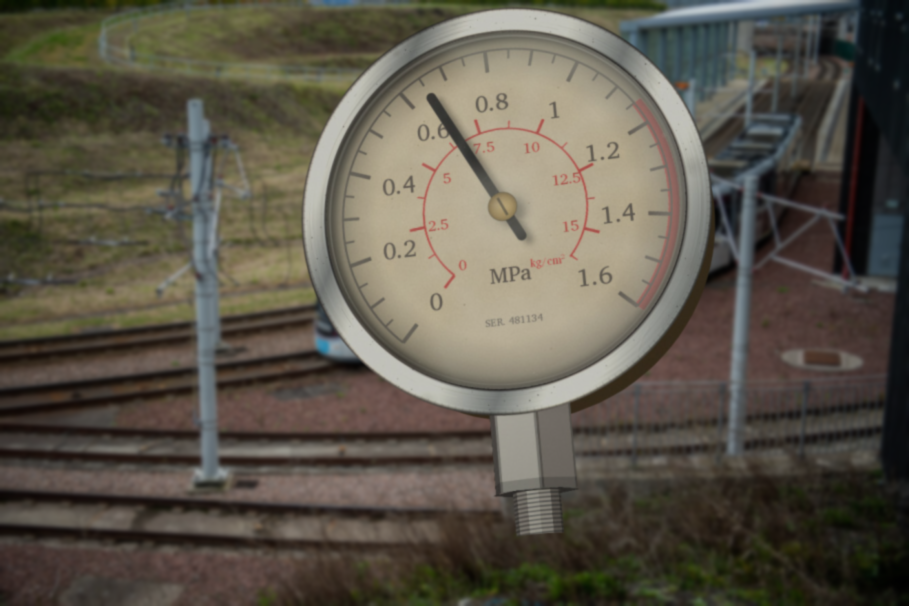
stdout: 0.65 MPa
